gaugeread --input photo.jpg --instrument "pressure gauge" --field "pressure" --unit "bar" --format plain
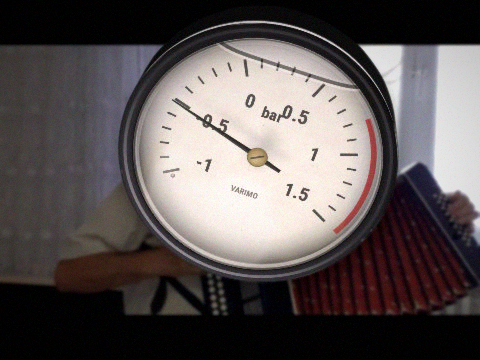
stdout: -0.5 bar
